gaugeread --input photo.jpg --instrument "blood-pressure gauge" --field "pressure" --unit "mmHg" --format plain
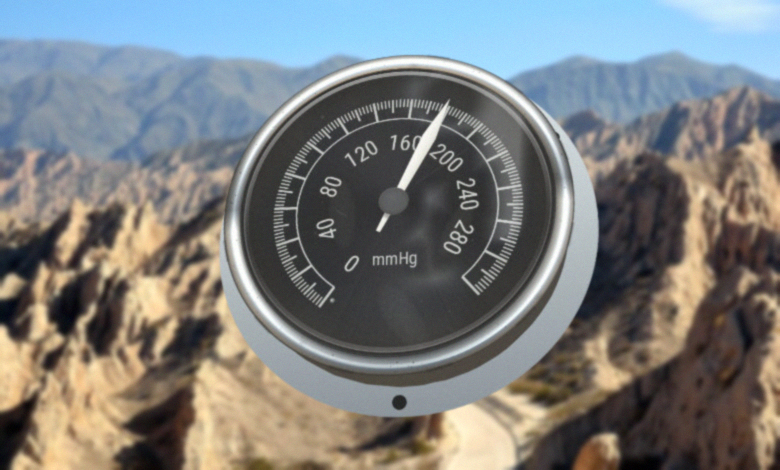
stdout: 180 mmHg
